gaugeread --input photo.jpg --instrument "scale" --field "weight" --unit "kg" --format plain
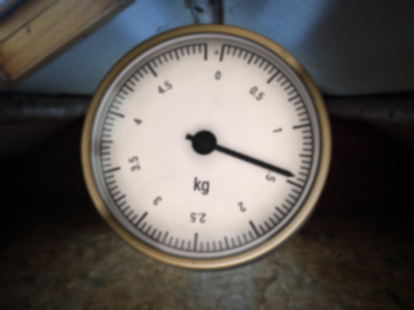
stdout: 1.45 kg
